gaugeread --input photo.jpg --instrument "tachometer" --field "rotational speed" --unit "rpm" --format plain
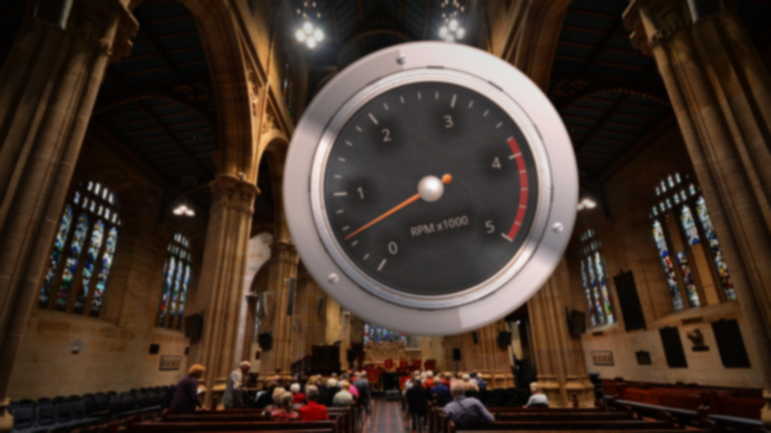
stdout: 500 rpm
